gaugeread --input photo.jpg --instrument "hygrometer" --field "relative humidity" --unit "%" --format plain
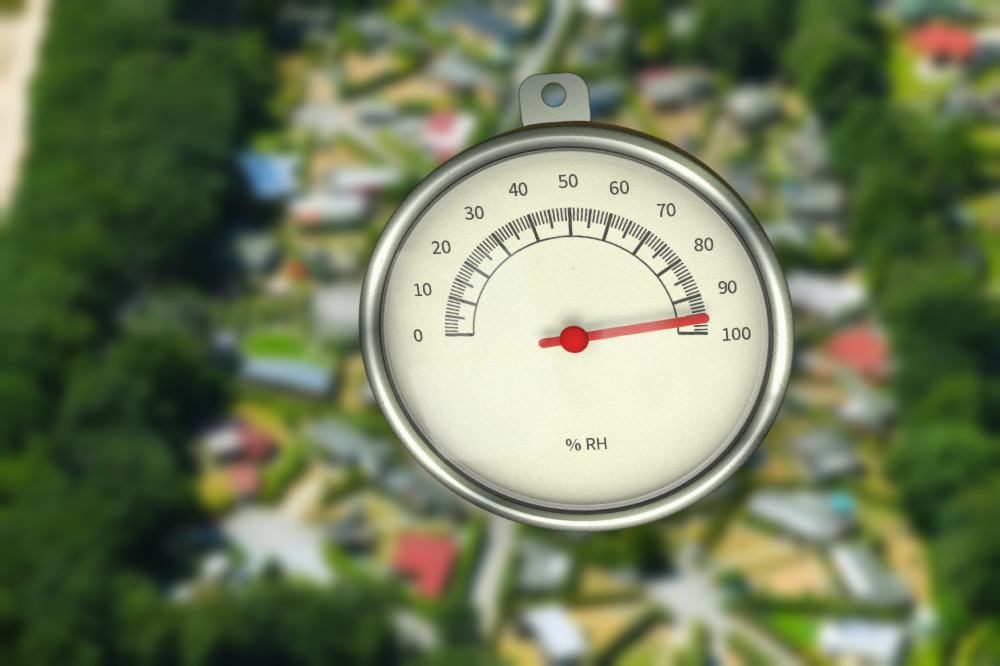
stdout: 95 %
